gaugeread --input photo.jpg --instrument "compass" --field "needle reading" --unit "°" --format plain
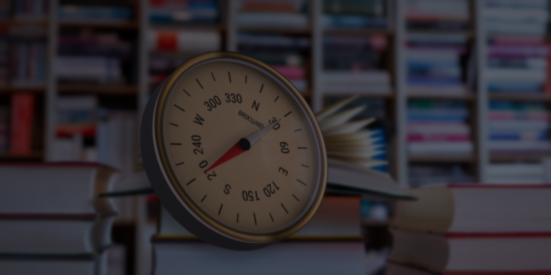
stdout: 210 °
